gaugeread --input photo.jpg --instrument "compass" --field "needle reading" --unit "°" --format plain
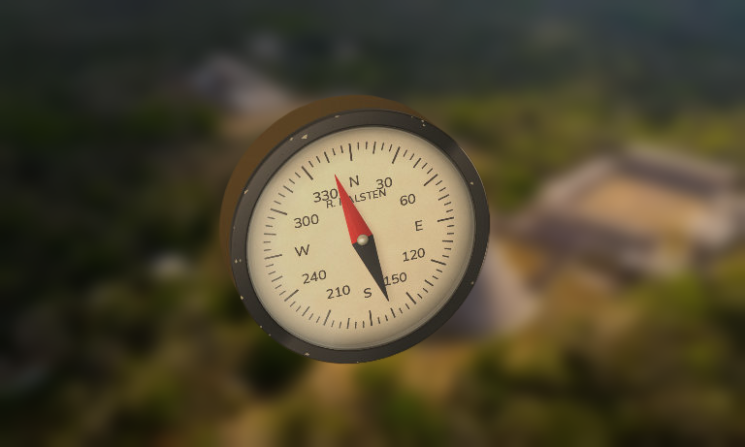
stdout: 345 °
